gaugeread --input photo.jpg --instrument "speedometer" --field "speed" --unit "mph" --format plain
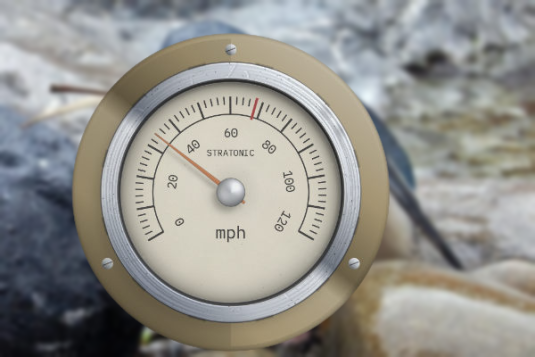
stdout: 34 mph
